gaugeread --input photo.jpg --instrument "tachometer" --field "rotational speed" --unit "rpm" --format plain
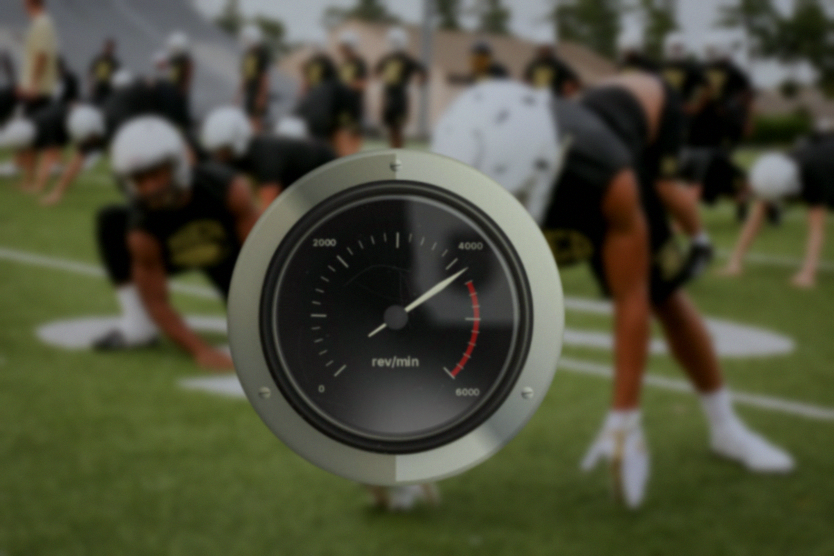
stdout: 4200 rpm
